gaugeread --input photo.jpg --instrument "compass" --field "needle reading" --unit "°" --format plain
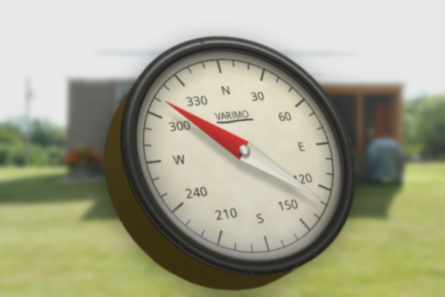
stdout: 310 °
